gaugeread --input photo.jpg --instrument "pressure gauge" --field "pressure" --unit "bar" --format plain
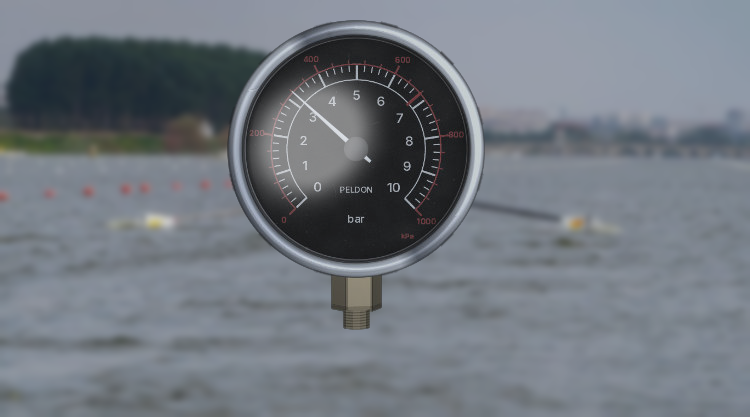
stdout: 3.2 bar
